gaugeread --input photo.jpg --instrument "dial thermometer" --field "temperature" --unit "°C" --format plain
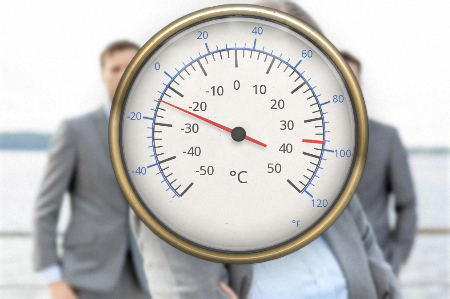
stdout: -24 °C
